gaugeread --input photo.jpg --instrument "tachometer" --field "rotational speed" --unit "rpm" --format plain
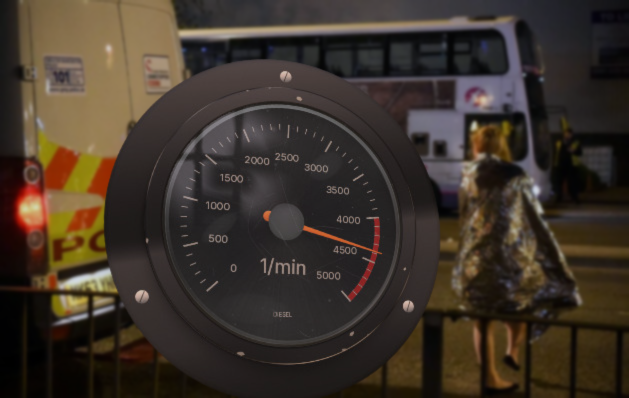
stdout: 4400 rpm
